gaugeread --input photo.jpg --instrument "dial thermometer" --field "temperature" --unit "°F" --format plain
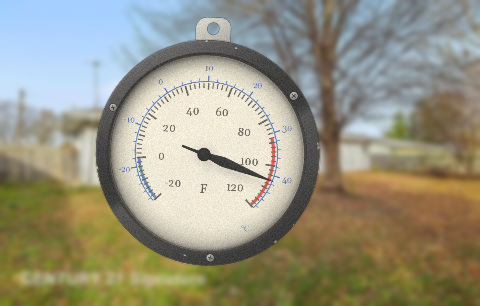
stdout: 106 °F
